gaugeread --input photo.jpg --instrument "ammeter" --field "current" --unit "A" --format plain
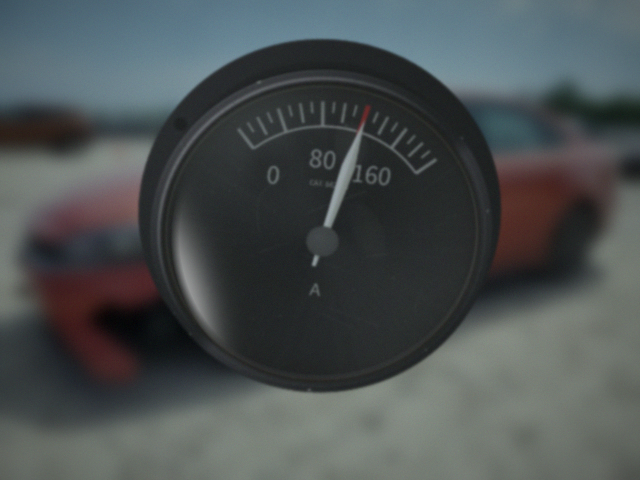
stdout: 120 A
